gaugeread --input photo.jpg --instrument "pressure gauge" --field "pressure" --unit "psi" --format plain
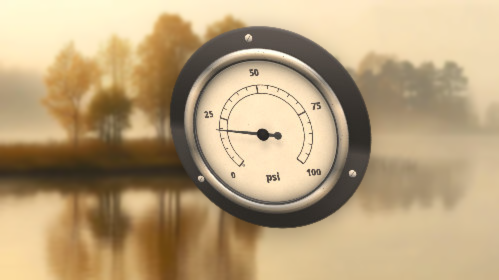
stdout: 20 psi
